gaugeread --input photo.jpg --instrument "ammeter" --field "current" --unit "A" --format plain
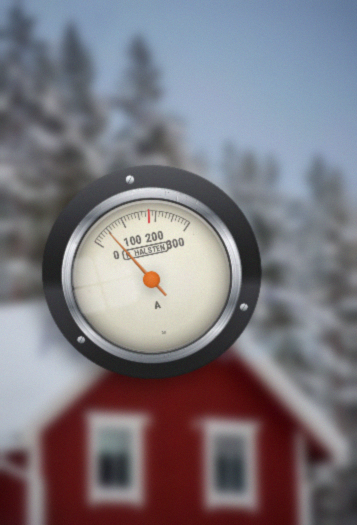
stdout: 50 A
